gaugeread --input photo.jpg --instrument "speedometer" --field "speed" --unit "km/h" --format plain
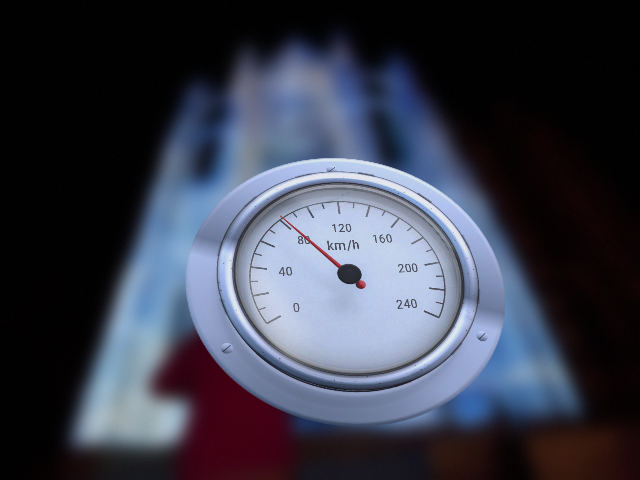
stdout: 80 km/h
